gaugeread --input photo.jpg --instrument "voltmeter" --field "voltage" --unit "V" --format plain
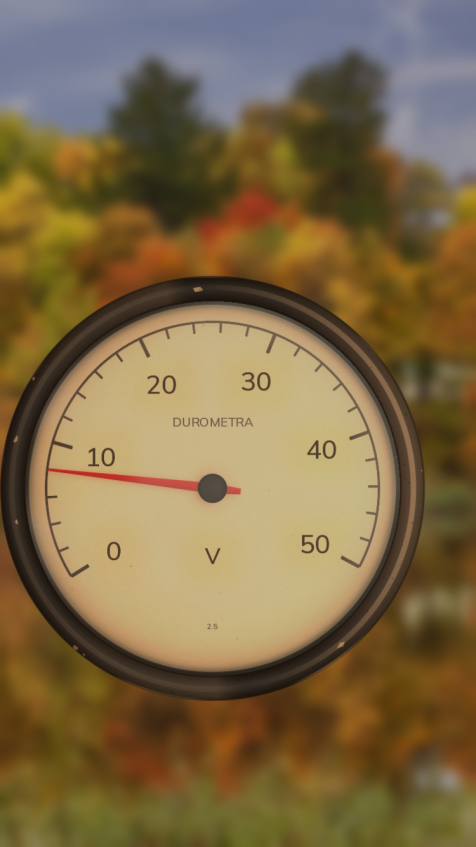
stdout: 8 V
